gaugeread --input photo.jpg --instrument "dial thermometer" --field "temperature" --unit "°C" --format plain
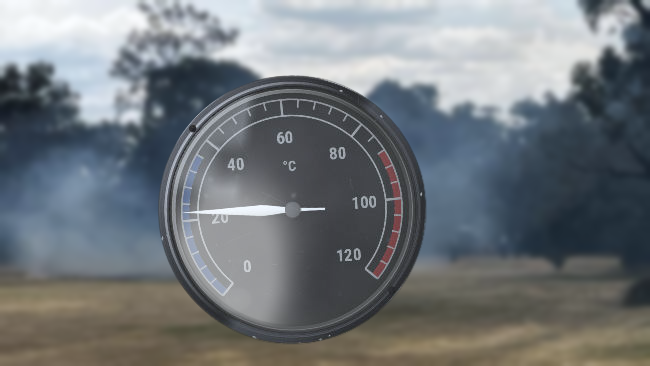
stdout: 22 °C
